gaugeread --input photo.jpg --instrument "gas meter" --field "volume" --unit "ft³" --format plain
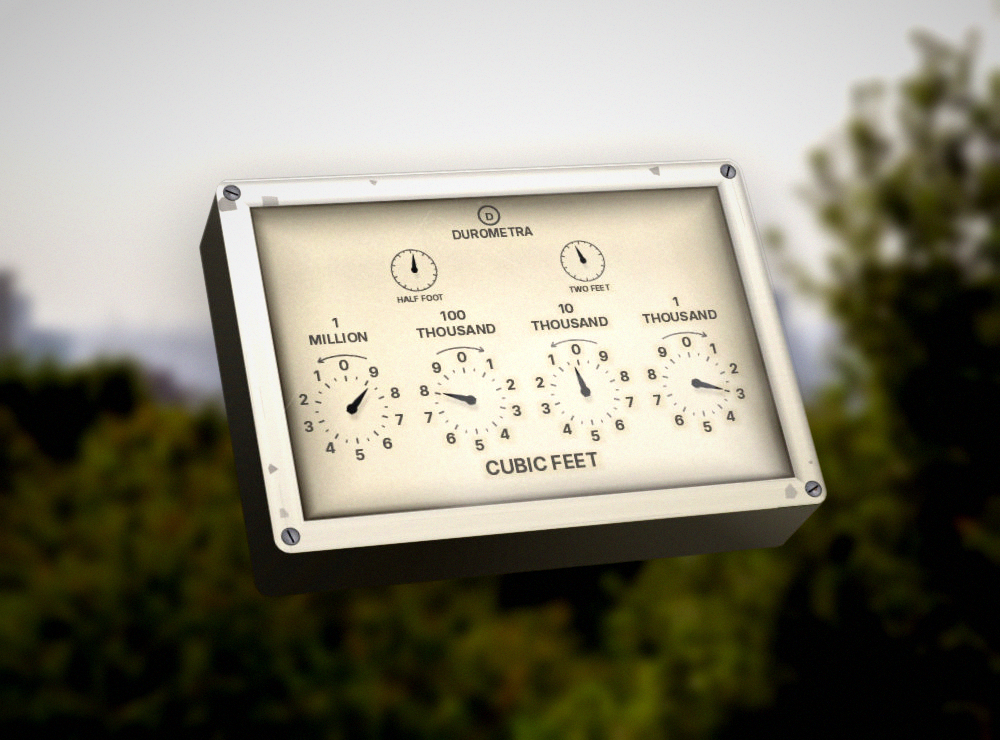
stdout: 880300 ft³
